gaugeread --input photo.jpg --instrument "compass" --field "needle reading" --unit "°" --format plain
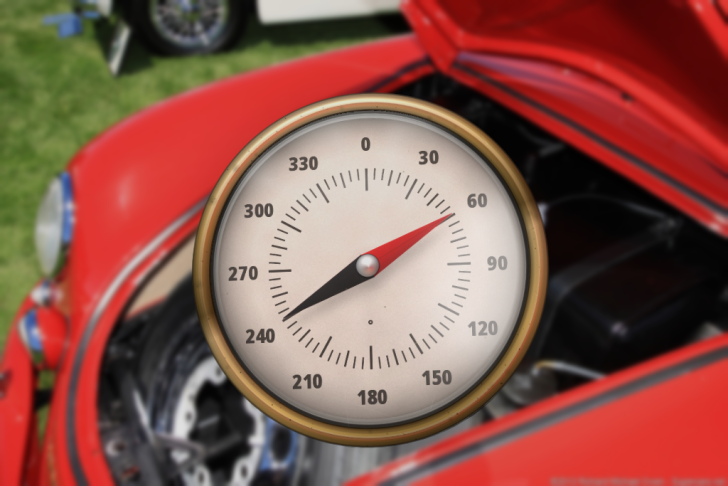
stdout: 60 °
